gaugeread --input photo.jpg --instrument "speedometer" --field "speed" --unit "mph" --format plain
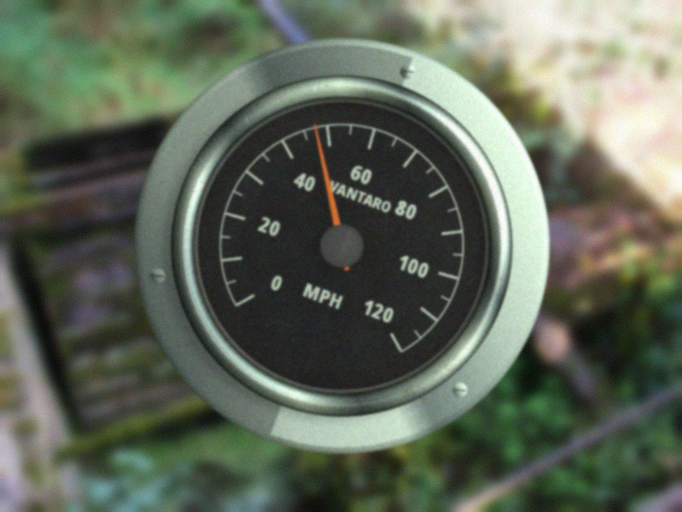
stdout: 47.5 mph
